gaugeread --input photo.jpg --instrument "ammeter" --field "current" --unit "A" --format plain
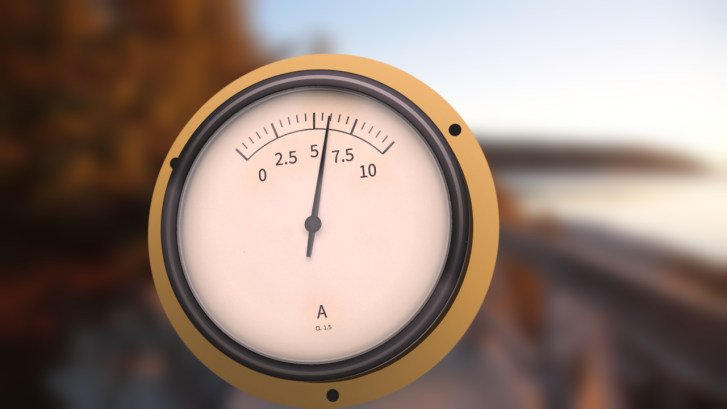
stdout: 6 A
